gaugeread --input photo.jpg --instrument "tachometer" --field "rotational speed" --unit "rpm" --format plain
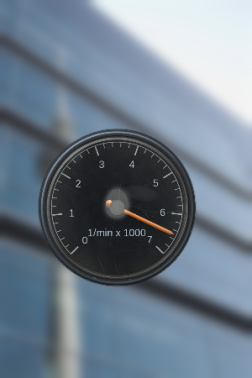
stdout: 6500 rpm
